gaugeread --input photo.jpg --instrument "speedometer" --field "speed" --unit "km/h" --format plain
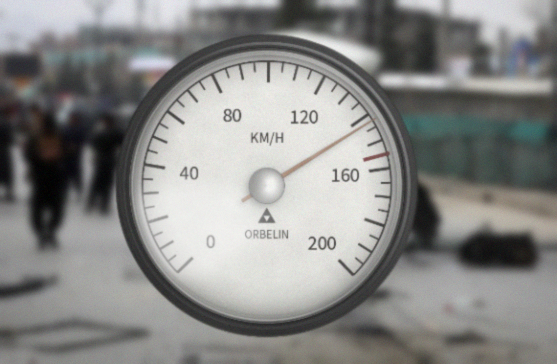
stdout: 142.5 km/h
